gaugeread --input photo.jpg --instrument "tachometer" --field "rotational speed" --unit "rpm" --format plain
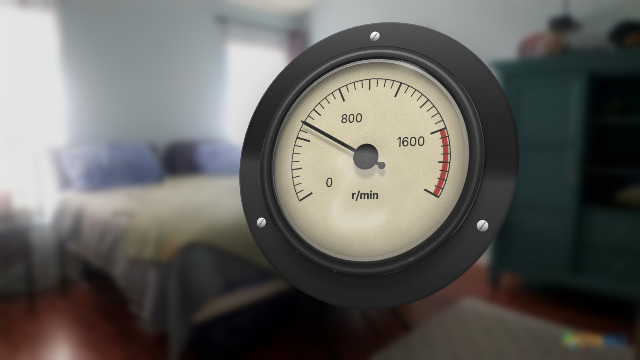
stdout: 500 rpm
